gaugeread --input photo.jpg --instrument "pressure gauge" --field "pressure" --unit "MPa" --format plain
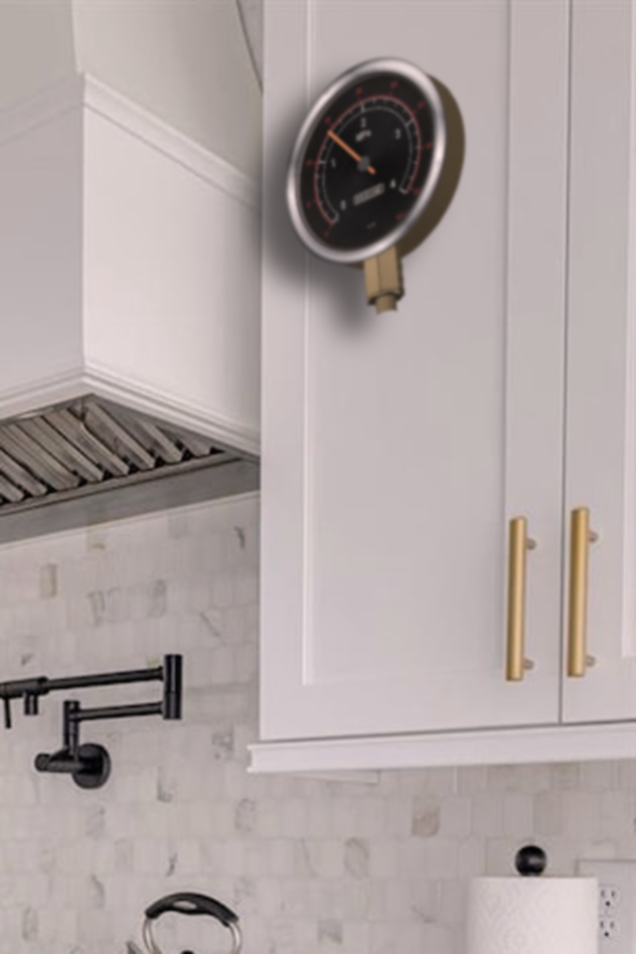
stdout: 1.4 MPa
